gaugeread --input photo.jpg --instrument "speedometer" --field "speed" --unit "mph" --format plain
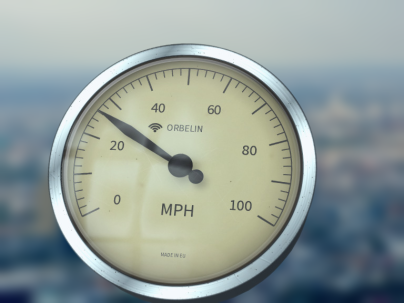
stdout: 26 mph
